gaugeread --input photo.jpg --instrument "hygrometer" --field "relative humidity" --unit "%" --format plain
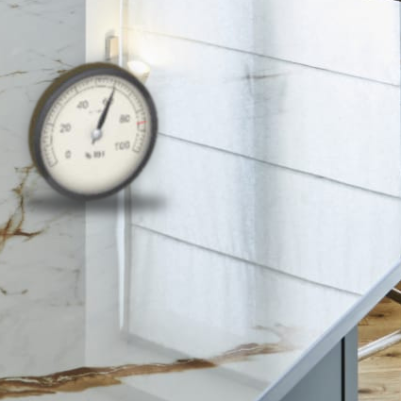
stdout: 60 %
